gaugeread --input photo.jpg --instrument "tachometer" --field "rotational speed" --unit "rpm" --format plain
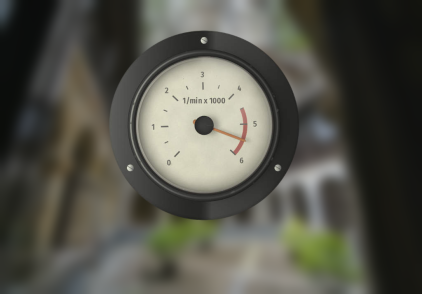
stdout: 5500 rpm
